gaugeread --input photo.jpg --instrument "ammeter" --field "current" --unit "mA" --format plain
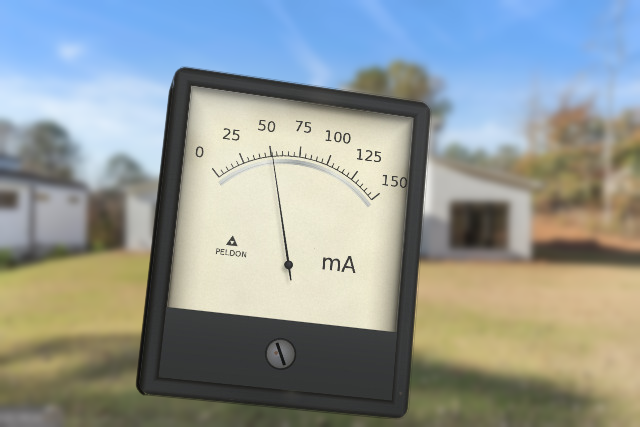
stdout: 50 mA
